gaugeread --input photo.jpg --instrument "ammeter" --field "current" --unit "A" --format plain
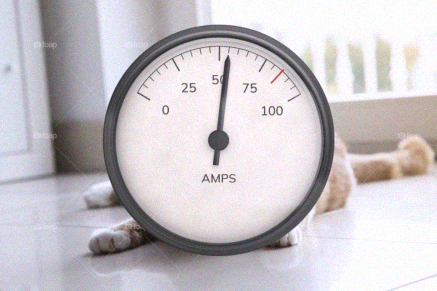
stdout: 55 A
